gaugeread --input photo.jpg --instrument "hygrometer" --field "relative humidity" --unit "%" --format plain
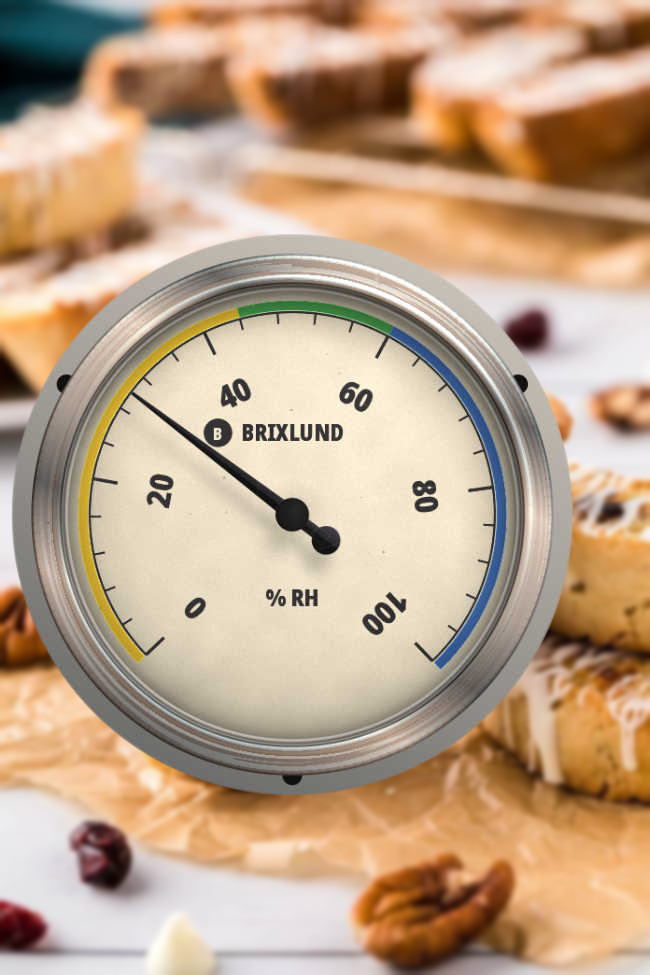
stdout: 30 %
